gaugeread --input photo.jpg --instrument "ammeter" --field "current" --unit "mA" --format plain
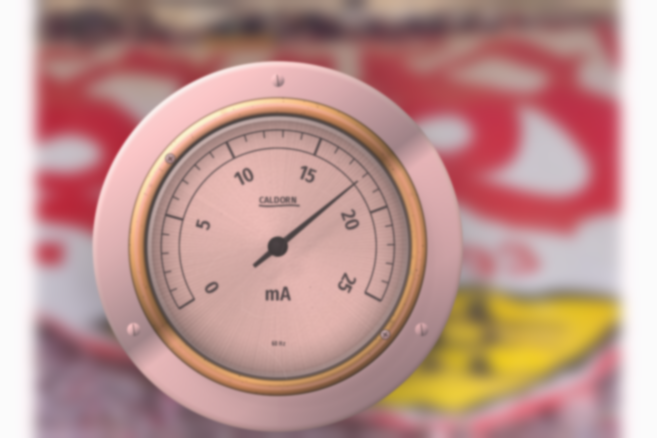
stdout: 18 mA
